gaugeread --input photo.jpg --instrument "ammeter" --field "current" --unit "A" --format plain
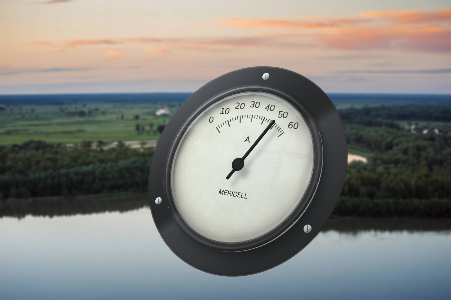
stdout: 50 A
